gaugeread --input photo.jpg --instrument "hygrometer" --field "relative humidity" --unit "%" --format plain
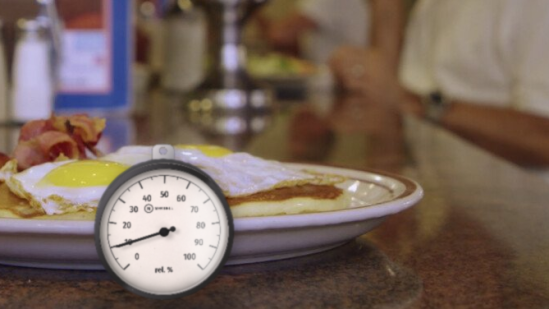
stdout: 10 %
